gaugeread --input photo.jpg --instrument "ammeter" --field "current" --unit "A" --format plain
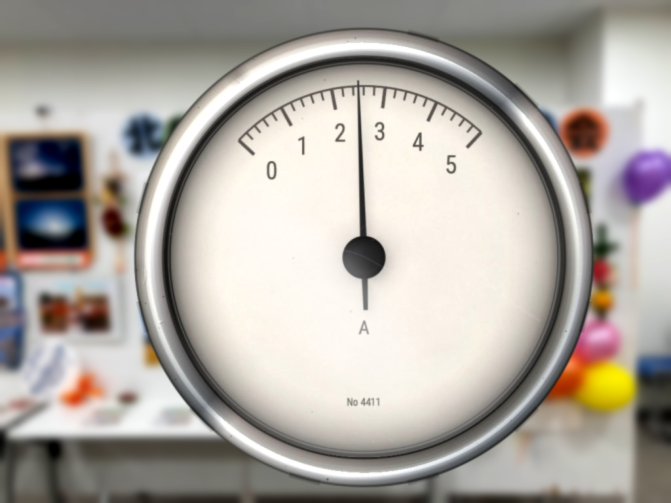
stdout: 2.5 A
